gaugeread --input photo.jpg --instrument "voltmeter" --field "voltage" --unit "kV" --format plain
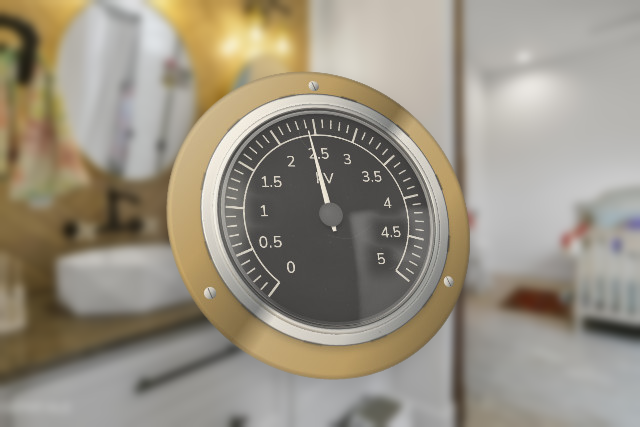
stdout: 2.4 kV
